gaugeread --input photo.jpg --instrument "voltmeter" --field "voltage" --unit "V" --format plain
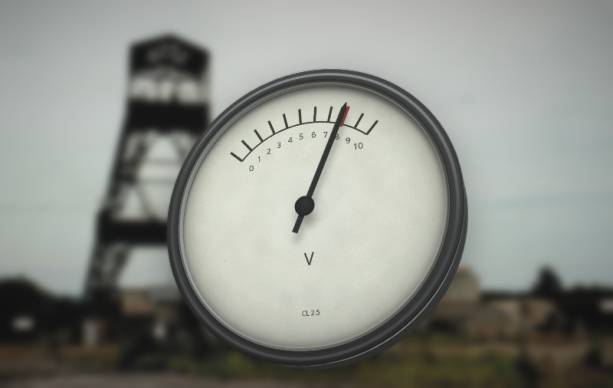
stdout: 8 V
